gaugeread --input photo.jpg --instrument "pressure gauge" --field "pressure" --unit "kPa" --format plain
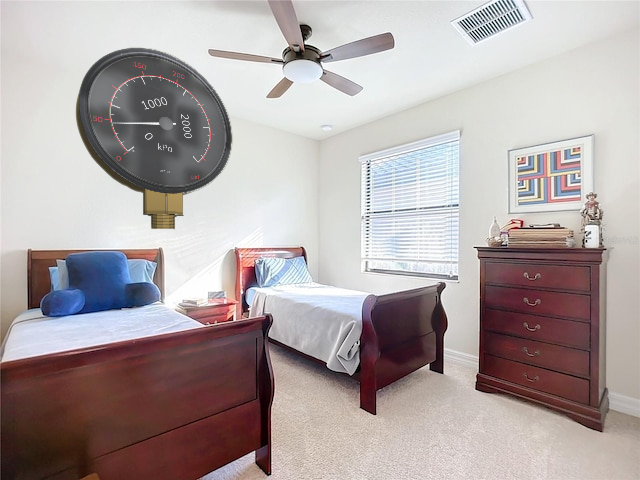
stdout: 300 kPa
